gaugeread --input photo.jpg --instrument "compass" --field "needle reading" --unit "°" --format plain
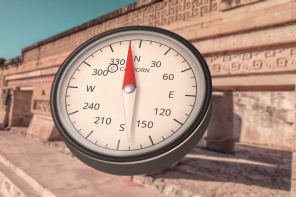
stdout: 350 °
